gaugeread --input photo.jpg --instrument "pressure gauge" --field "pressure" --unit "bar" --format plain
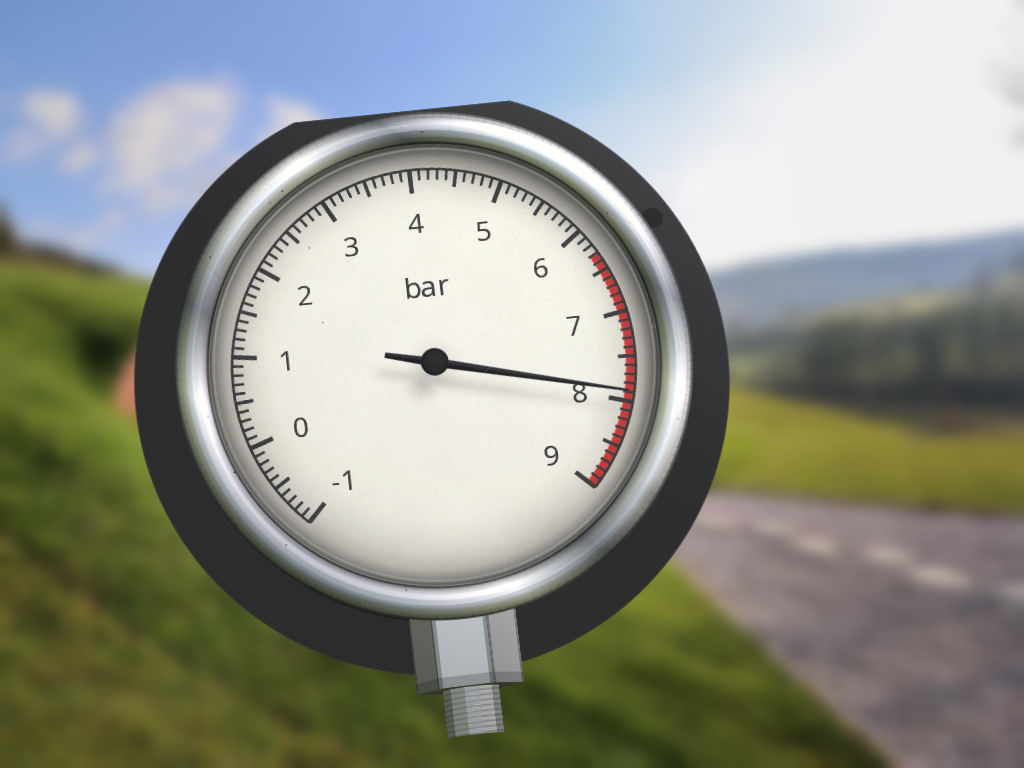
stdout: 7.9 bar
